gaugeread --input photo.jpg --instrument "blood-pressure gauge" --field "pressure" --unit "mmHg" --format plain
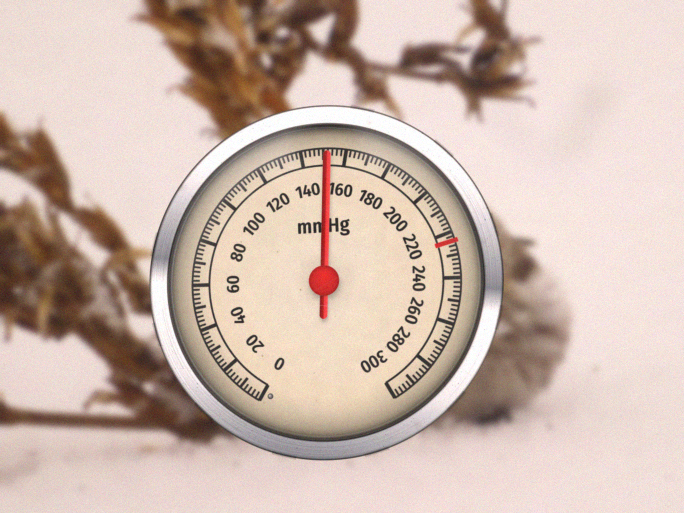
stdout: 152 mmHg
